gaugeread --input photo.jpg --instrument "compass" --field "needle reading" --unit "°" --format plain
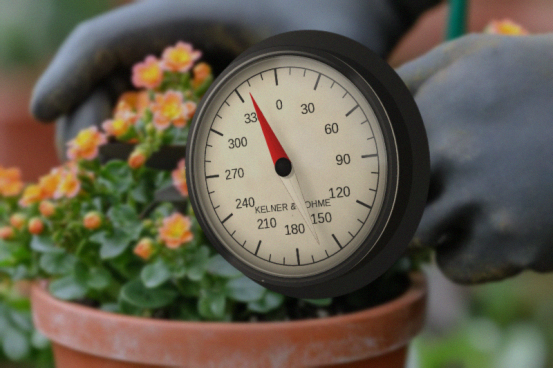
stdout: 340 °
